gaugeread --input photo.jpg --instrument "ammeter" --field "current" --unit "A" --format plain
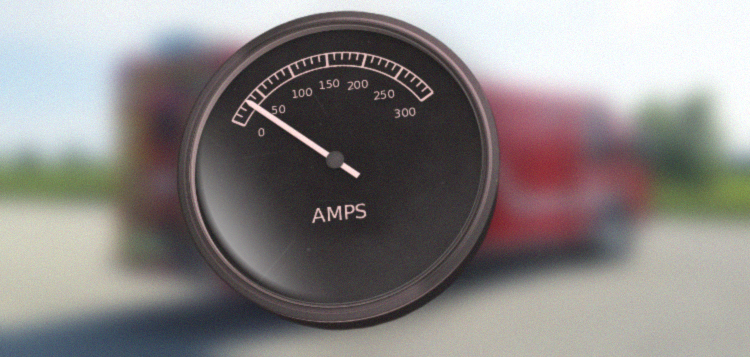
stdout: 30 A
